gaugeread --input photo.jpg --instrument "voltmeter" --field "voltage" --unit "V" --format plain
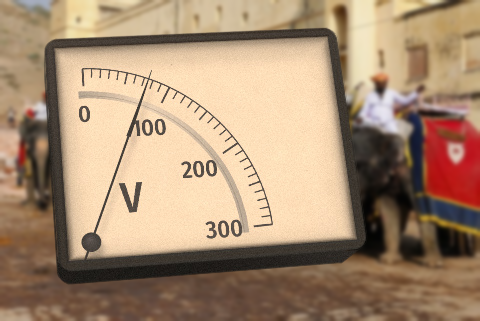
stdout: 75 V
